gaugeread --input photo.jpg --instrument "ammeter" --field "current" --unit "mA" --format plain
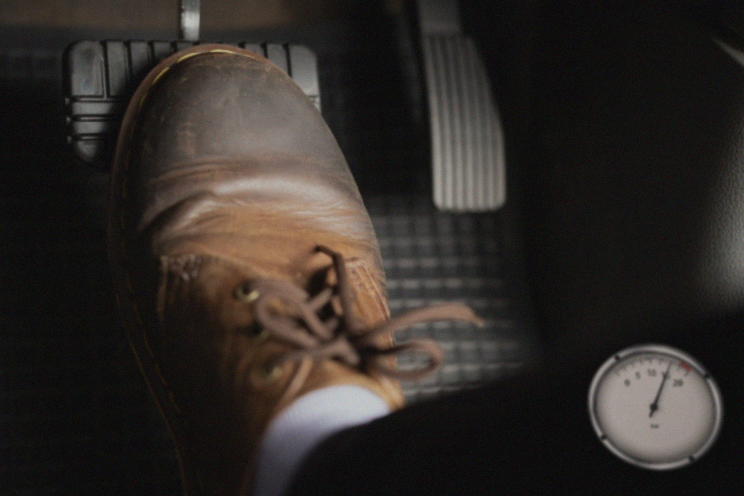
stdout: 15 mA
